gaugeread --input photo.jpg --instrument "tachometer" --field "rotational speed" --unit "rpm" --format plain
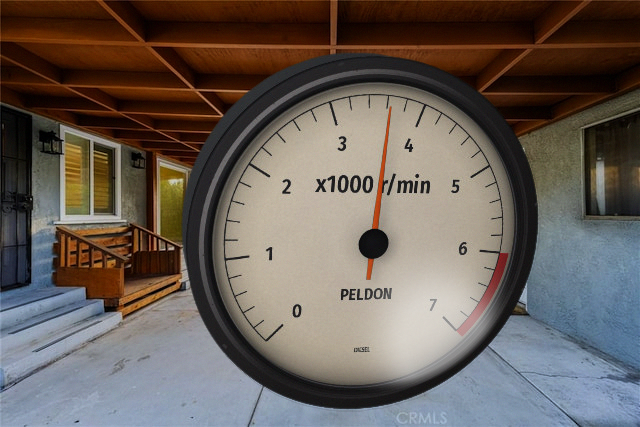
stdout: 3600 rpm
